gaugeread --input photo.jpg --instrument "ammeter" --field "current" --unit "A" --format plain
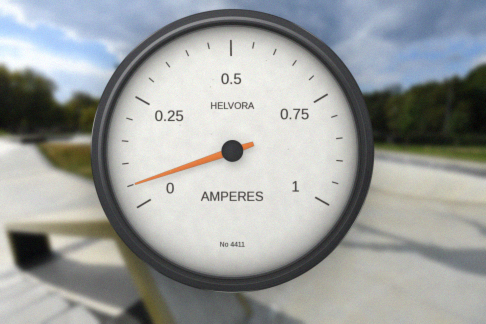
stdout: 0.05 A
